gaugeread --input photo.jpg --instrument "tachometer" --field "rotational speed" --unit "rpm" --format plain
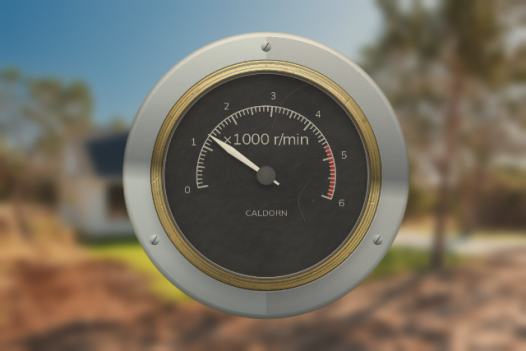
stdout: 1300 rpm
